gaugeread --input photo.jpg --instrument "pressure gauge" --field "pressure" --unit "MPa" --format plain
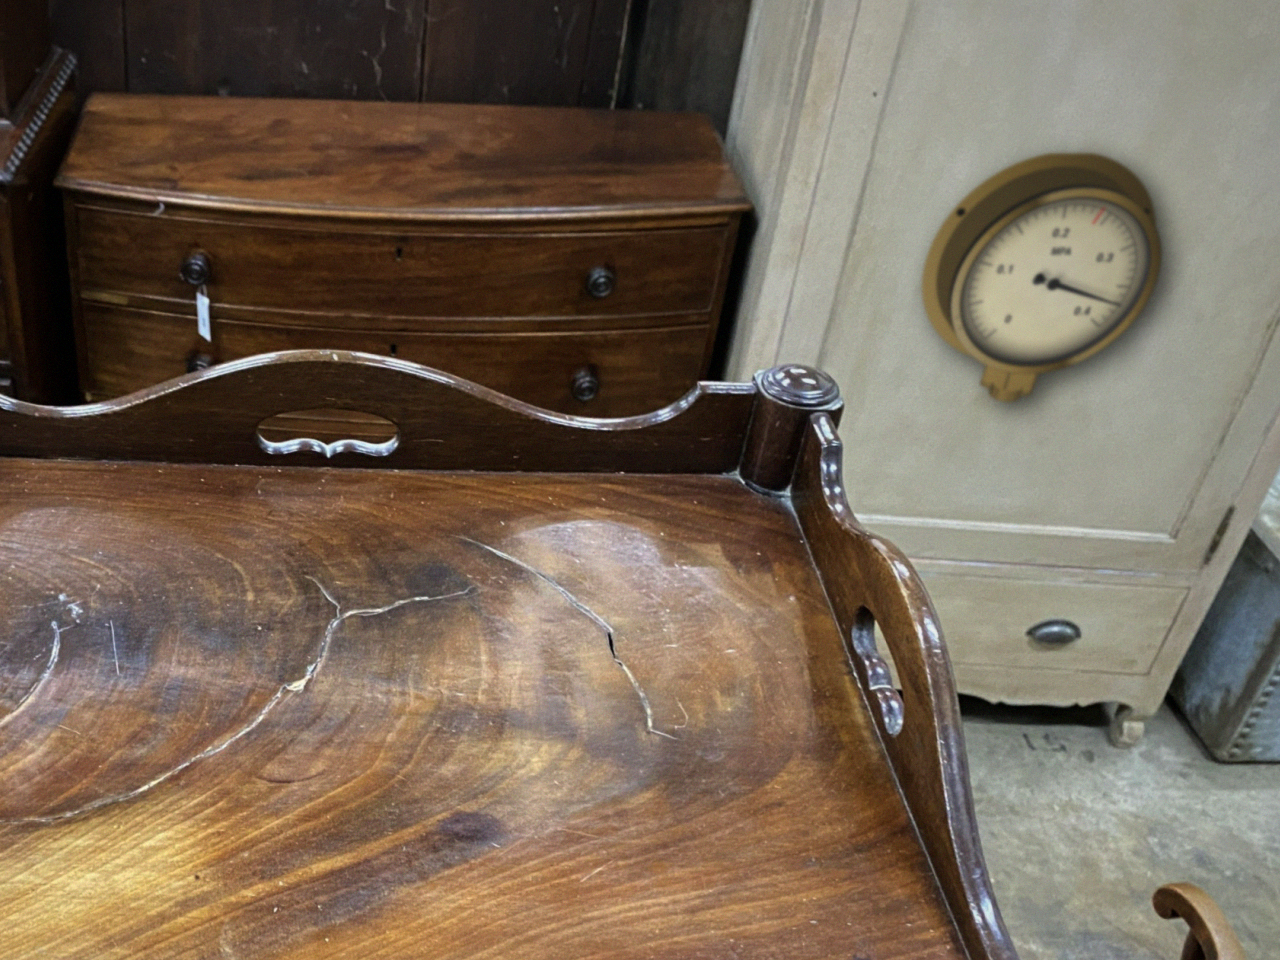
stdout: 0.37 MPa
